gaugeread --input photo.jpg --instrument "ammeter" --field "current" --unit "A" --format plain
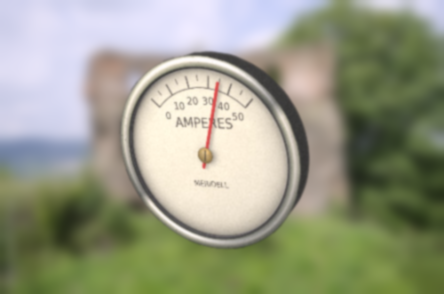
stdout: 35 A
